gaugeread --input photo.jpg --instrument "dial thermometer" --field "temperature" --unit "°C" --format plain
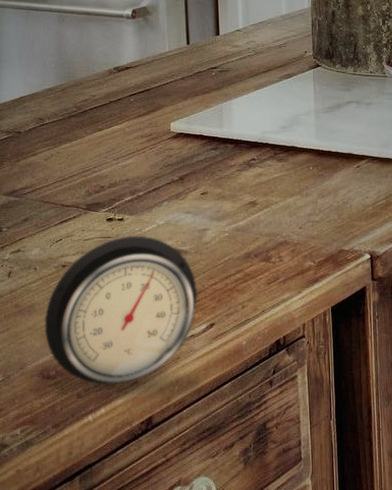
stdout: 20 °C
